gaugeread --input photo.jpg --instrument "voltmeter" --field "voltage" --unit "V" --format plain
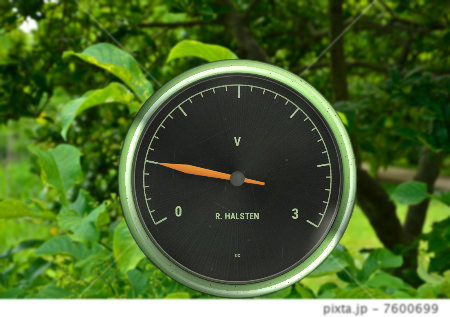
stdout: 0.5 V
